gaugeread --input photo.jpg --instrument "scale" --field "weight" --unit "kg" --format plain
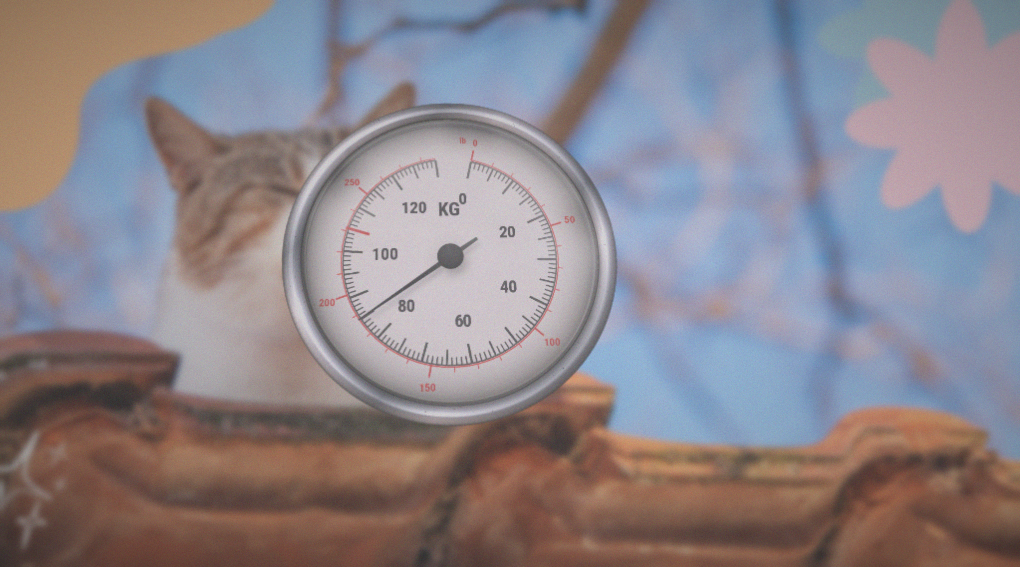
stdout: 85 kg
